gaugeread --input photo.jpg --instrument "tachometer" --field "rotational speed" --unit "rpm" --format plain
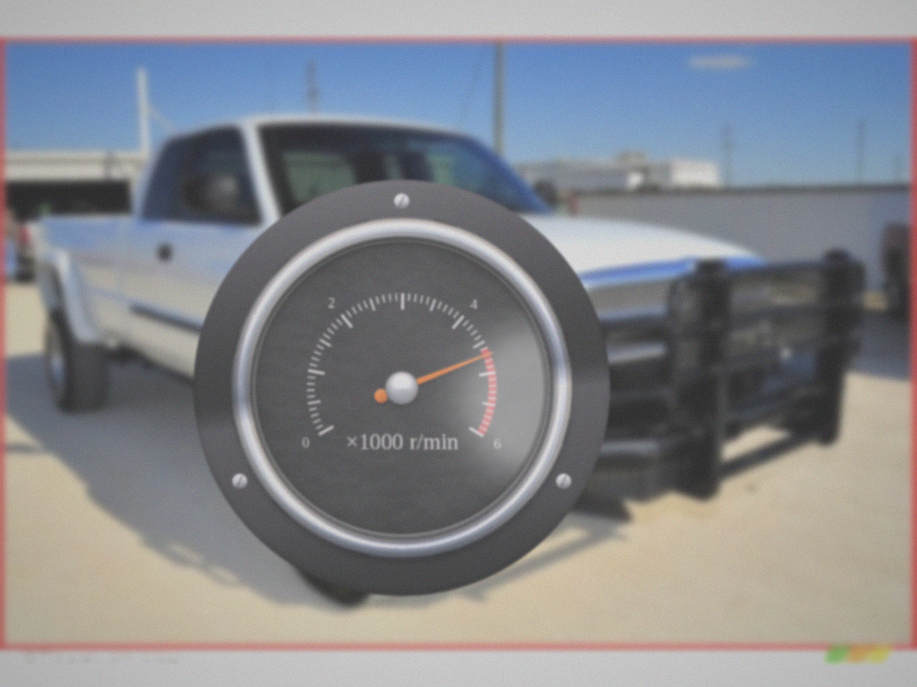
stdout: 4700 rpm
